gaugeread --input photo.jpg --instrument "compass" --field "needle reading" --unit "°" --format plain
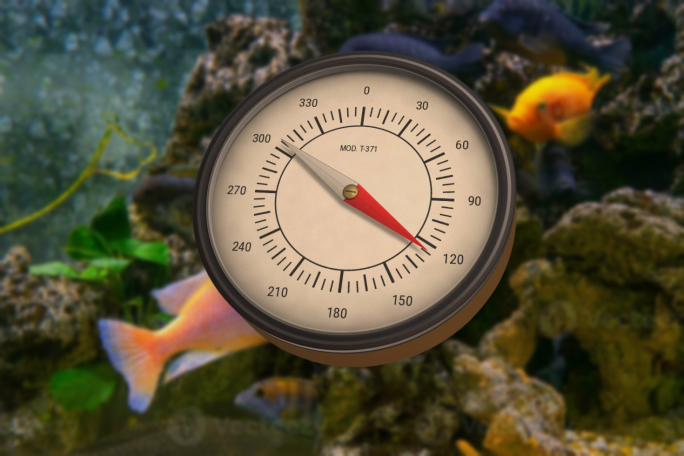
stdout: 125 °
